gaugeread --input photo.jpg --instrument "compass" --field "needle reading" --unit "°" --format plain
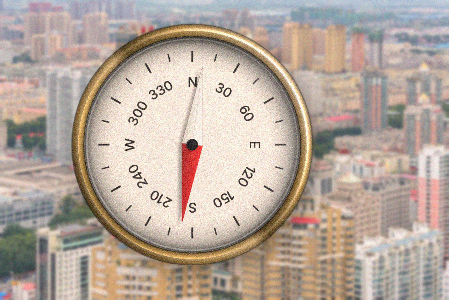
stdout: 187.5 °
